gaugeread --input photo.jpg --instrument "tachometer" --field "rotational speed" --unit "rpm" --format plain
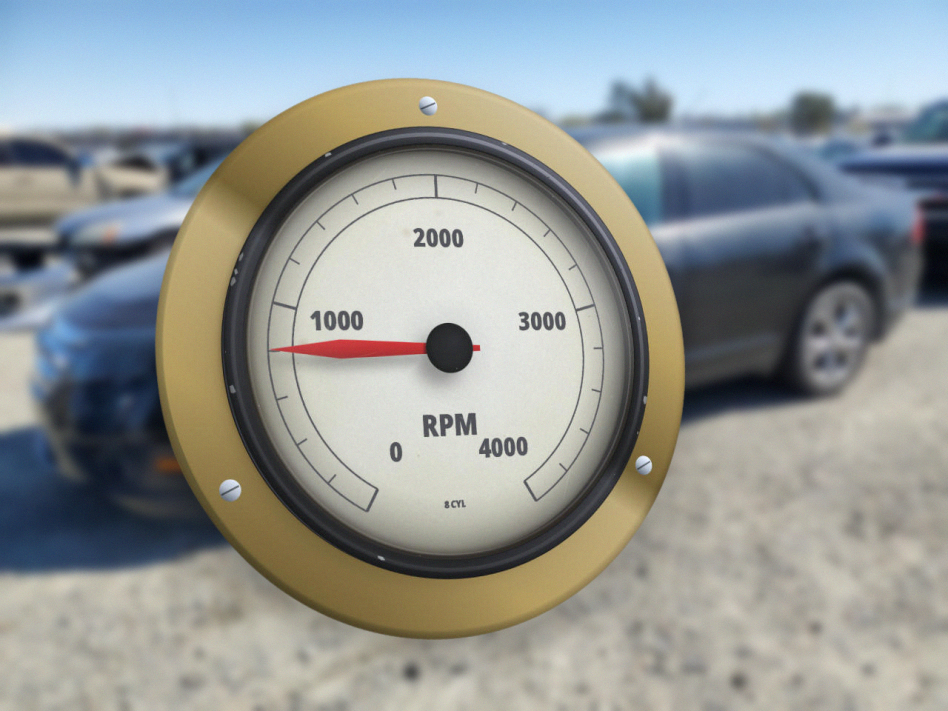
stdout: 800 rpm
